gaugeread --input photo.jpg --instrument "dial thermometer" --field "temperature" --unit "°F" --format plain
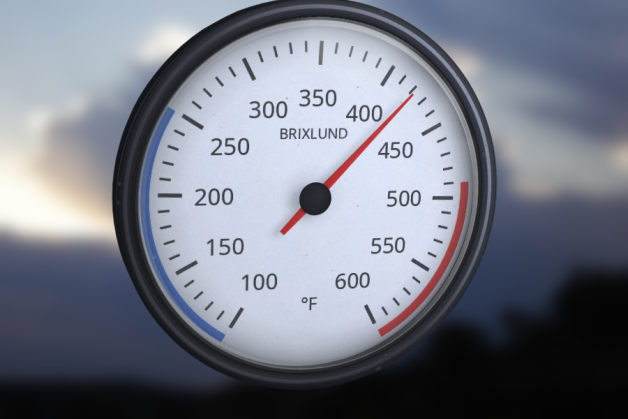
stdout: 420 °F
